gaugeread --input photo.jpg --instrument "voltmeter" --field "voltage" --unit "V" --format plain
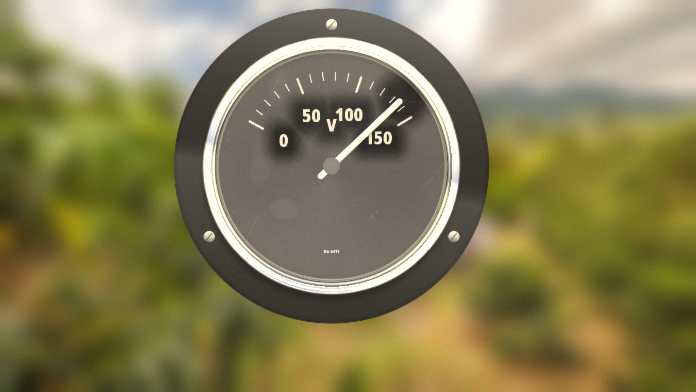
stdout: 135 V
